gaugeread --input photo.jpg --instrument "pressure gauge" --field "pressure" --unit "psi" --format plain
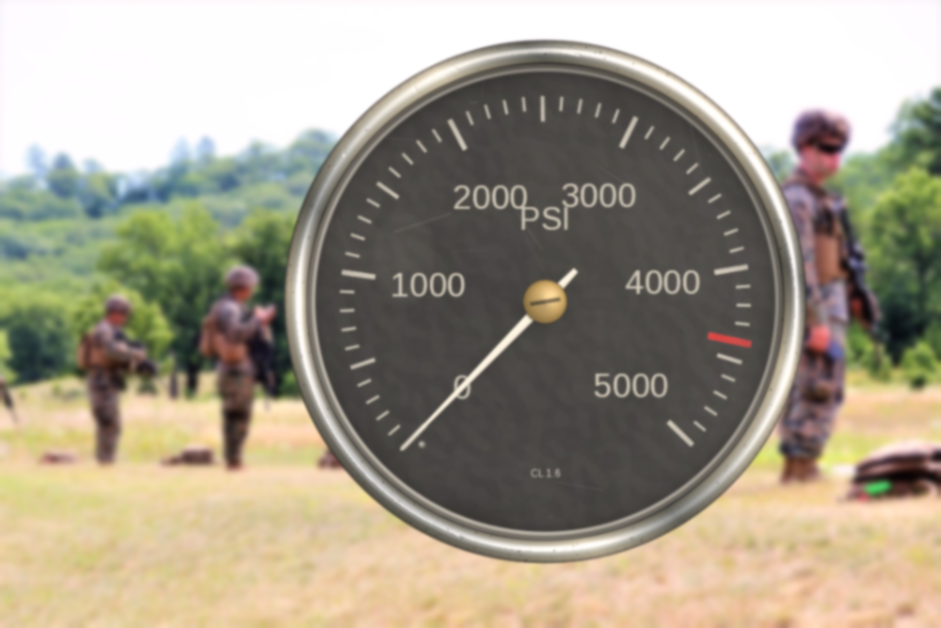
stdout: 0 psi
